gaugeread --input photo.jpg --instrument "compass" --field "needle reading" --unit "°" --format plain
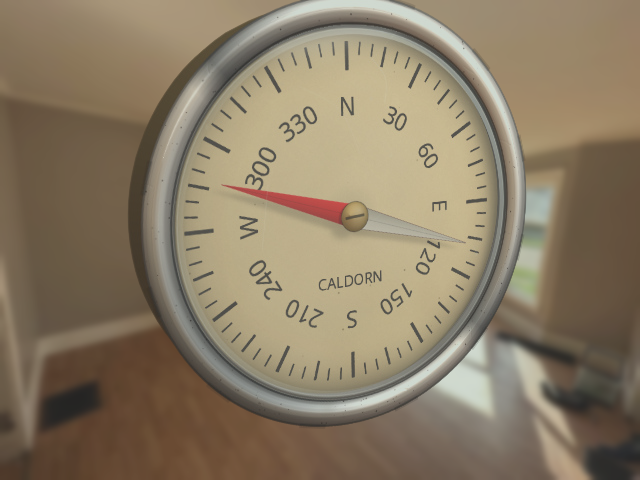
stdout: 287.5 °
